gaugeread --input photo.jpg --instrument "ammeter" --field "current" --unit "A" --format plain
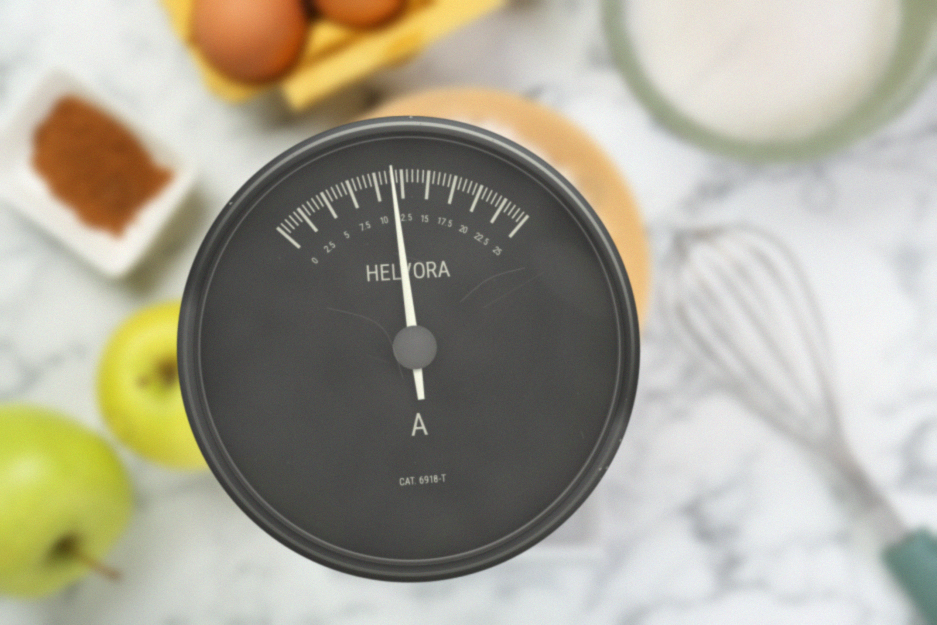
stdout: 11.5 A
